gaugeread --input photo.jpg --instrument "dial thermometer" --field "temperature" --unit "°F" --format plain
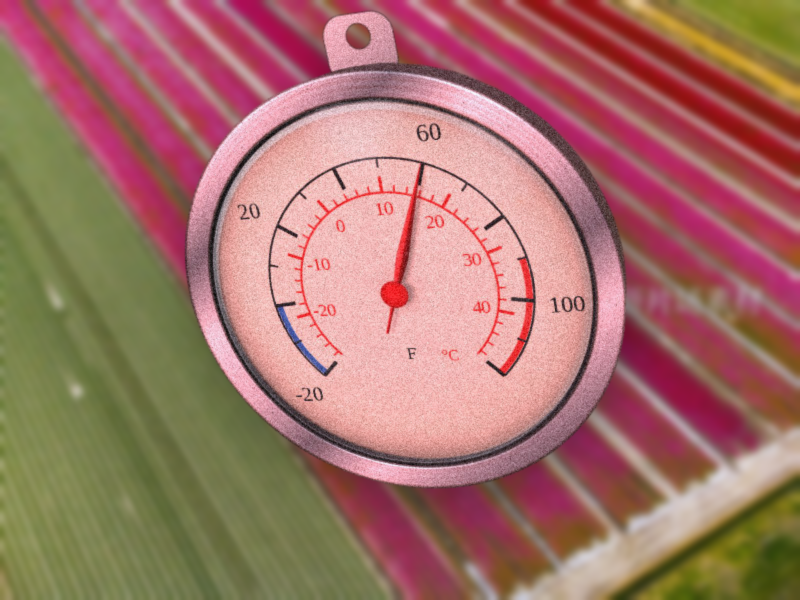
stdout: 60 °F
